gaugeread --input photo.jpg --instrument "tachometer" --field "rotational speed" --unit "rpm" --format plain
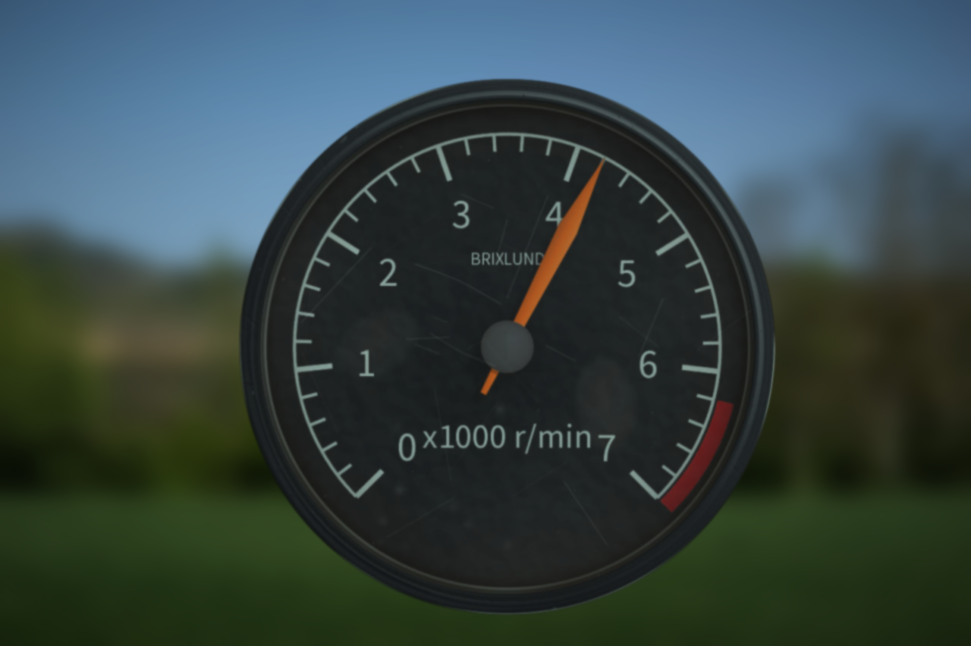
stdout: 4200 rpm
